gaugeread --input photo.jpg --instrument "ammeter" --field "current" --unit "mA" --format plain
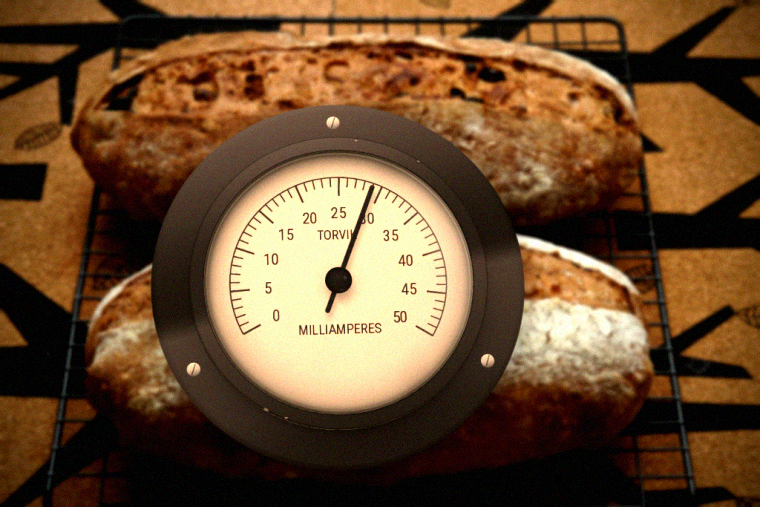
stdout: 29 mA
